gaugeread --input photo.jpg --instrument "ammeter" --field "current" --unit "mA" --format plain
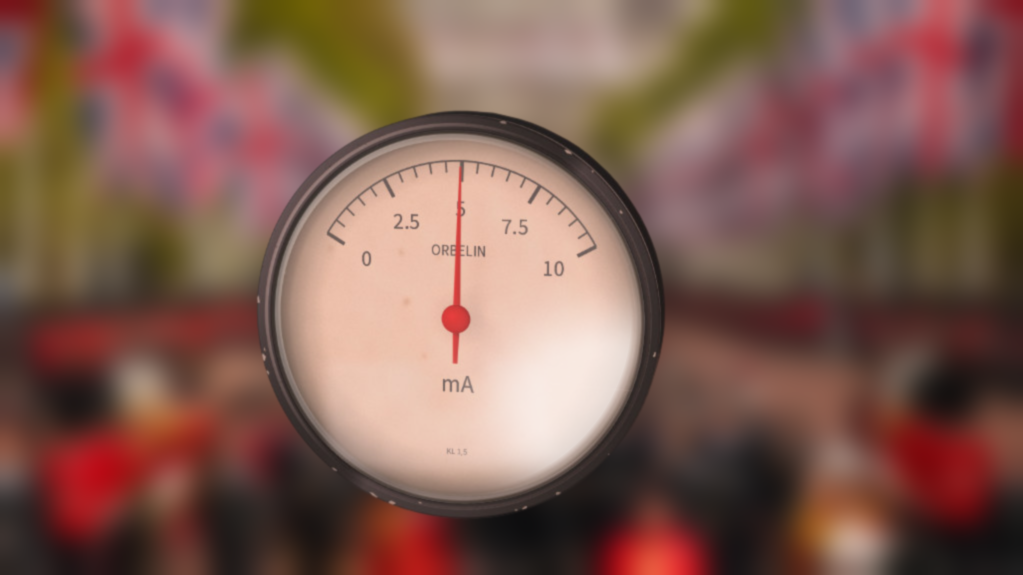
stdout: 5 mA
